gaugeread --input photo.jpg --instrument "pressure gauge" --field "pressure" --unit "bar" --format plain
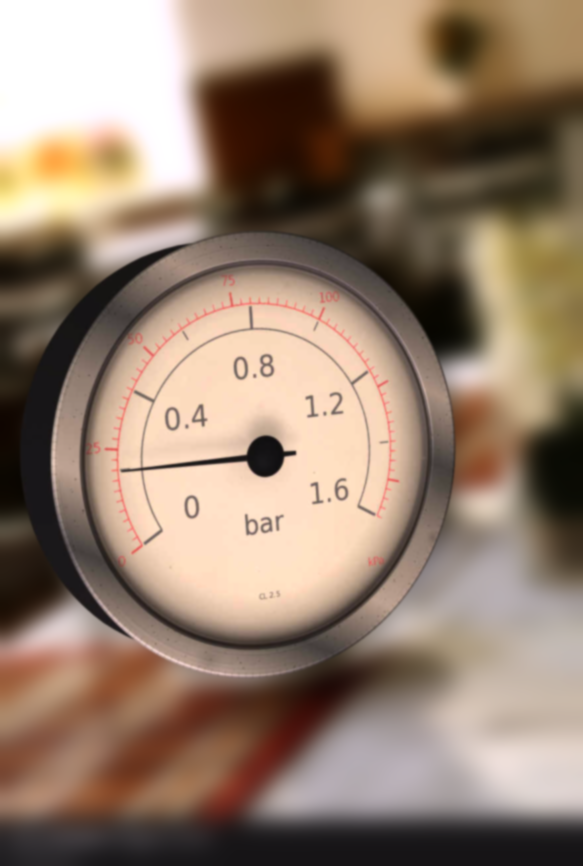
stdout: 0.2 bar
